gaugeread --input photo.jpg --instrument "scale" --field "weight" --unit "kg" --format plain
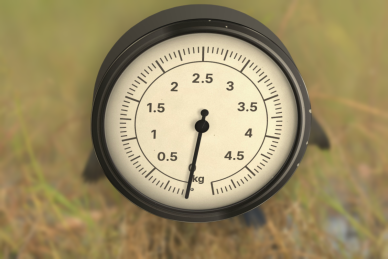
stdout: 0 kg
